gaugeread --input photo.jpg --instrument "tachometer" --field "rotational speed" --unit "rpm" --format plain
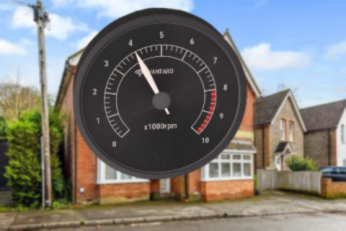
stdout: 4000 rpm
